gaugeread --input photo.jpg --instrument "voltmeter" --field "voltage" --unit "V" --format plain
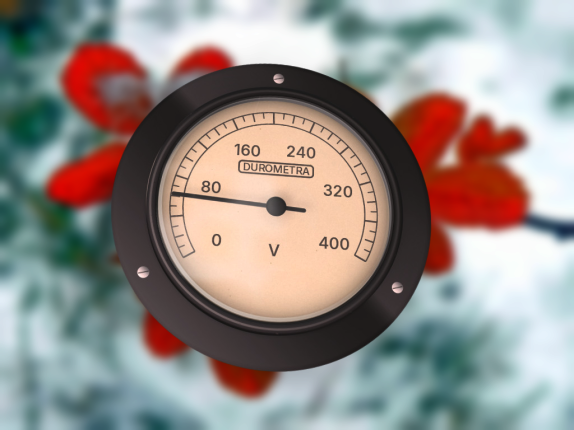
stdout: 60 V
